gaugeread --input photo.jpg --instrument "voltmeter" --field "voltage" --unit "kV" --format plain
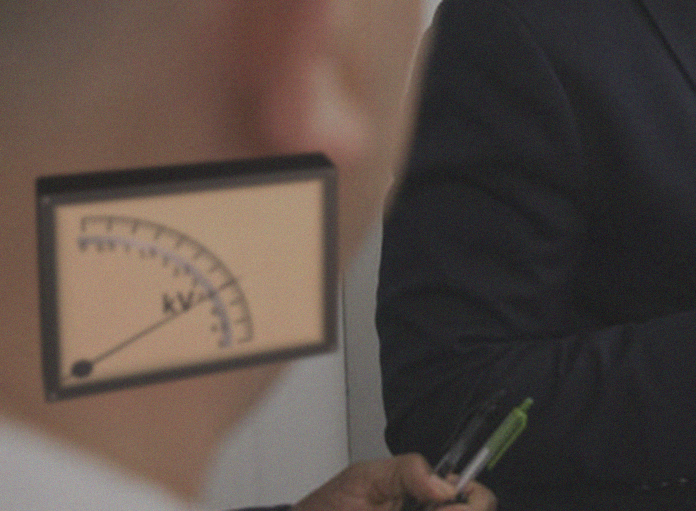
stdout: 3.5 kV
